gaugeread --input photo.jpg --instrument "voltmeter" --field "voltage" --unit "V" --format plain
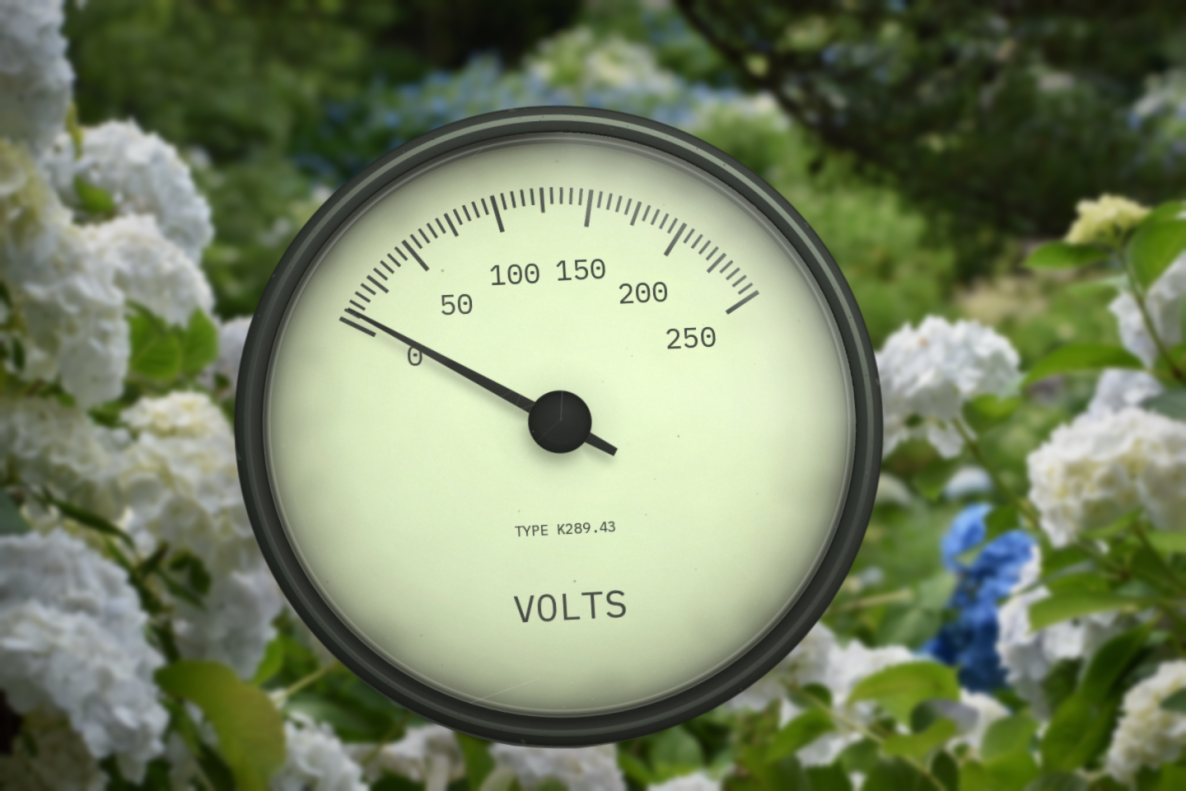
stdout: 5 V
